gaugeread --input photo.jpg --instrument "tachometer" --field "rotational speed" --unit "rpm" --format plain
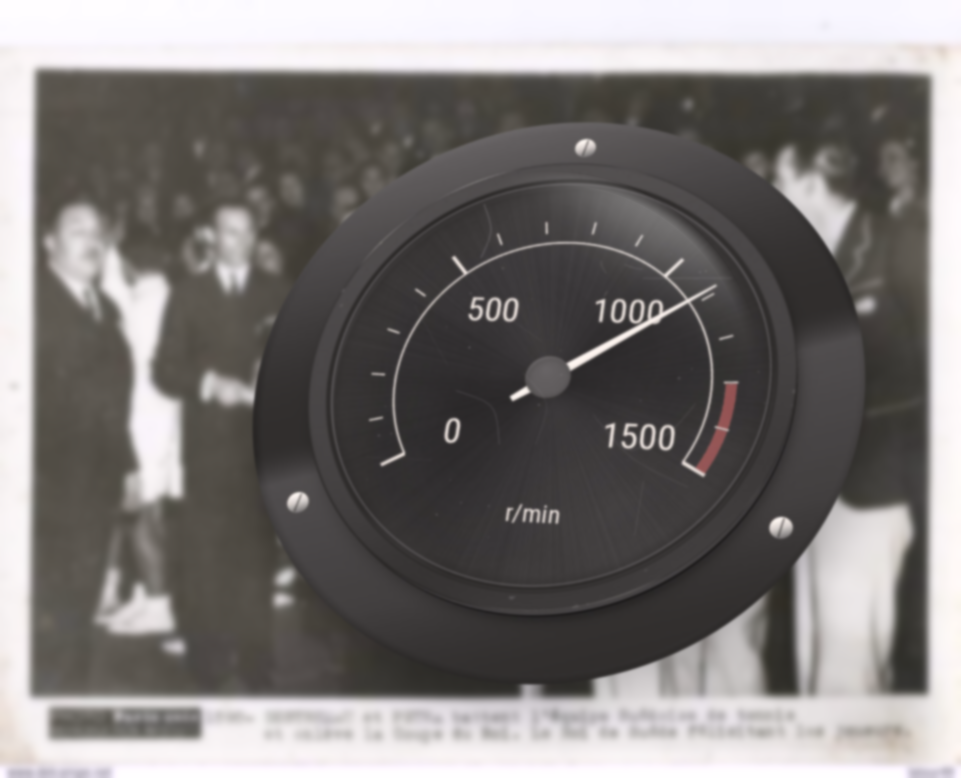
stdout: 1100 rpm
